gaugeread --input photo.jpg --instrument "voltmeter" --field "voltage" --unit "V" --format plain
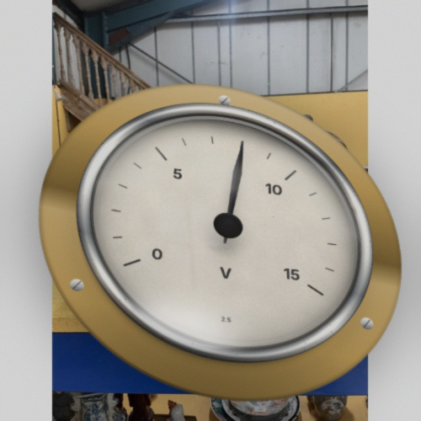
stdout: 8 V
